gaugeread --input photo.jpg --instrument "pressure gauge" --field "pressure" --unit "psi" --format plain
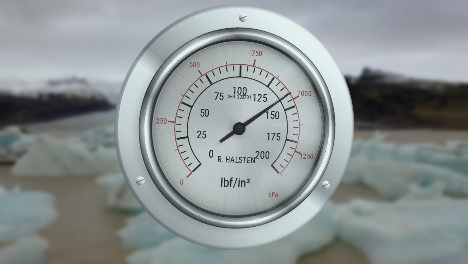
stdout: 140 psi
